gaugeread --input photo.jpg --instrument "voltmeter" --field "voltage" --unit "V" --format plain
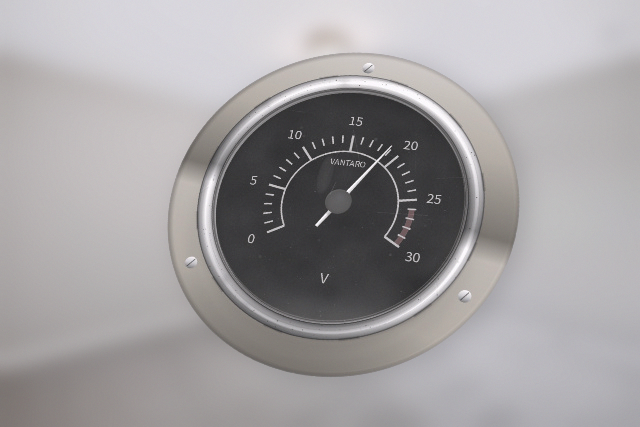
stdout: 19 V
